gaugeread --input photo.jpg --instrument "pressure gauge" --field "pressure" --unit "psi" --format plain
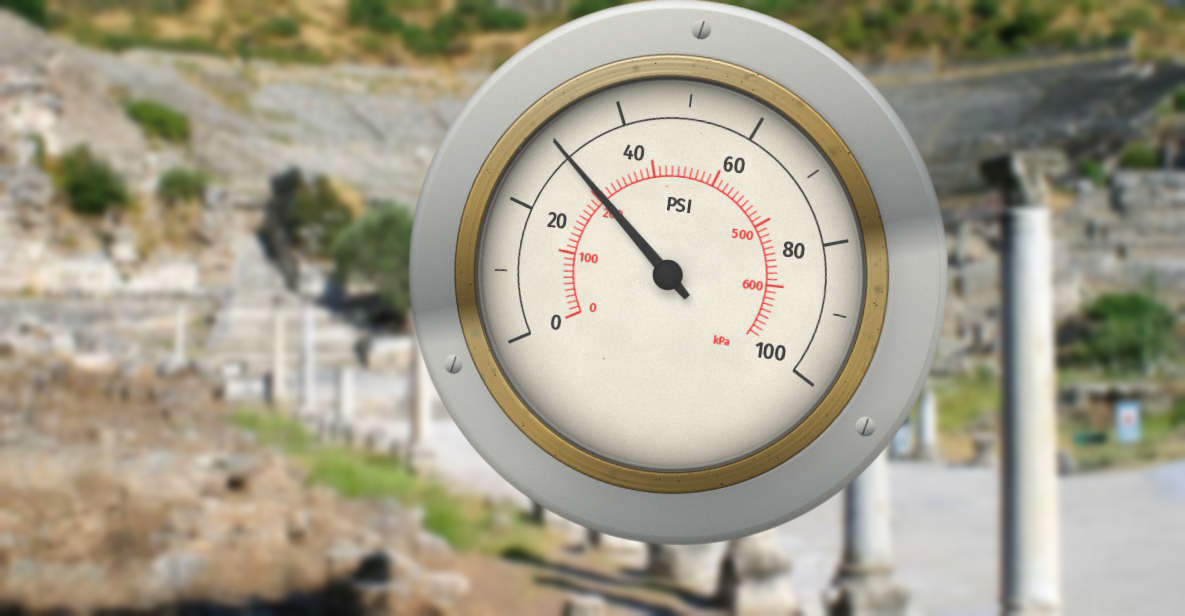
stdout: 30 psi
